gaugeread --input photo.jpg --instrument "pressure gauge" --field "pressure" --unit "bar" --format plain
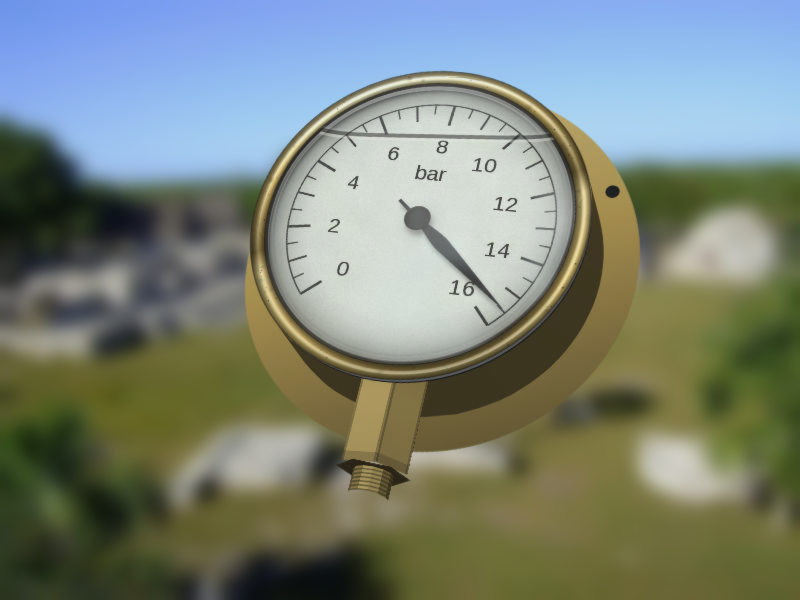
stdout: 15.5 bar
